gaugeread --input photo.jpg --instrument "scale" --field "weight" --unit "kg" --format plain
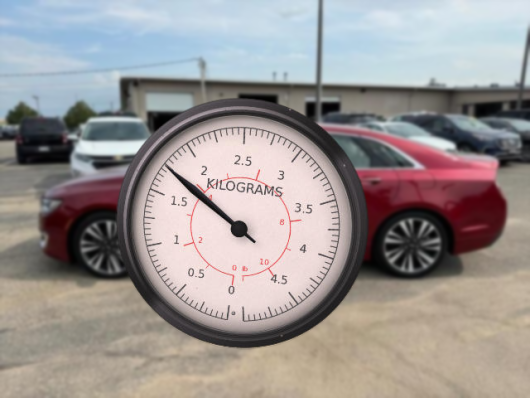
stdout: 1.75 kg
